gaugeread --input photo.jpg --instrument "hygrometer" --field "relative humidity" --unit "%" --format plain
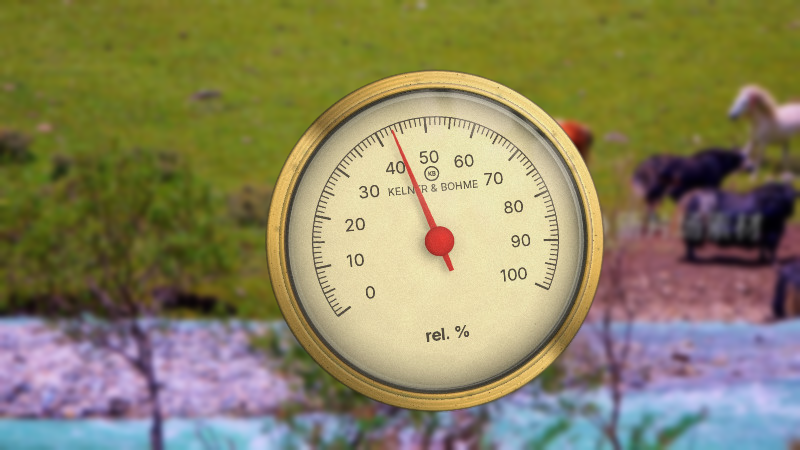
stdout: 43 %
